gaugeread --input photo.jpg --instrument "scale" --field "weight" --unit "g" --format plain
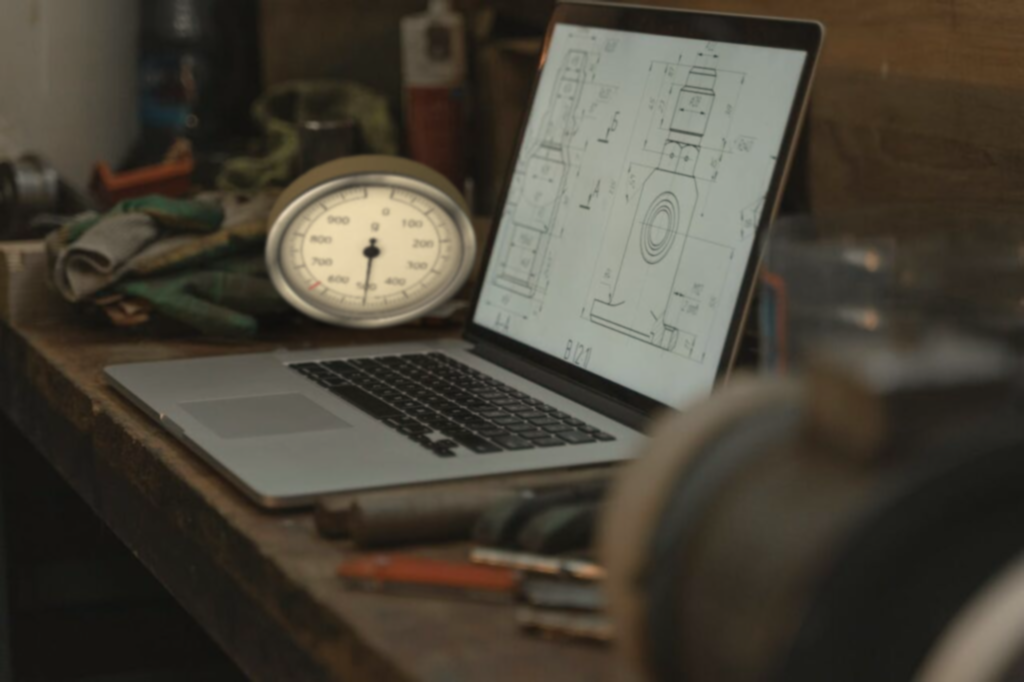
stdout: 500 g
